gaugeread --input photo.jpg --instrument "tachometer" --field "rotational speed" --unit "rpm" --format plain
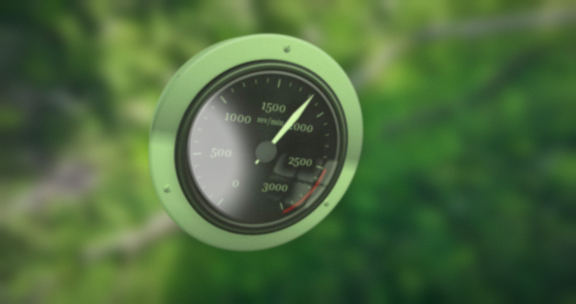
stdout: 1800 rpm
